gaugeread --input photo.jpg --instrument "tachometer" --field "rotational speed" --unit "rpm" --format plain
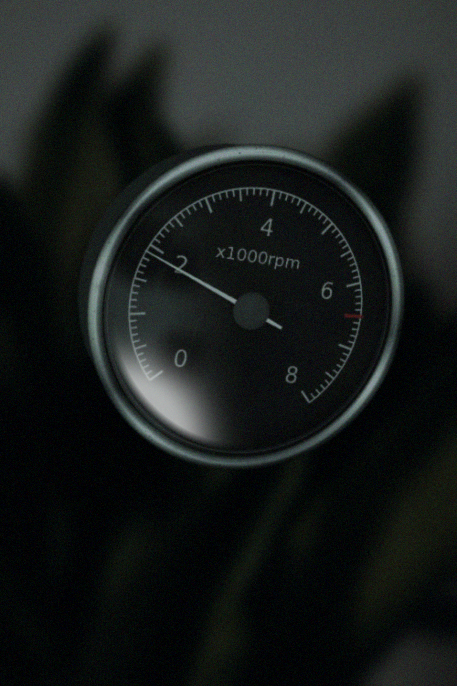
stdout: 1900 rpm
